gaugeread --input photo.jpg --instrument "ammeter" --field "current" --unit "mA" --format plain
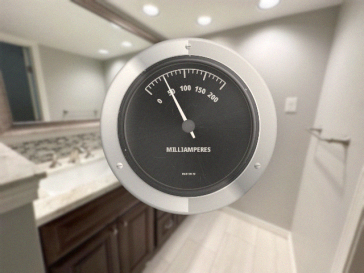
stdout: 50 mA
